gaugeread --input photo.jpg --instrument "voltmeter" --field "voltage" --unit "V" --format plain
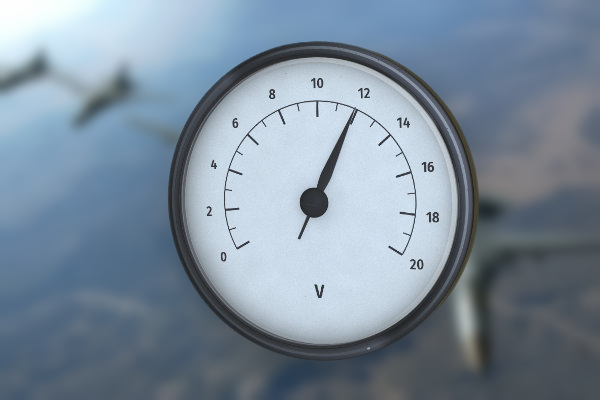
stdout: 12 V
